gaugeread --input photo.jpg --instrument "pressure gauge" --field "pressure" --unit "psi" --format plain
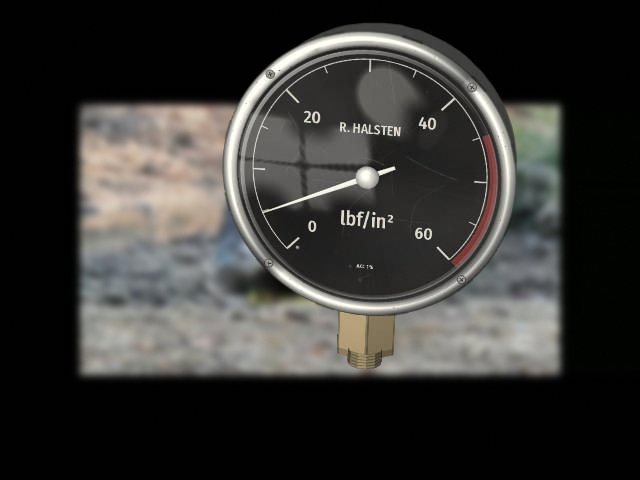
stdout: 5 psi
